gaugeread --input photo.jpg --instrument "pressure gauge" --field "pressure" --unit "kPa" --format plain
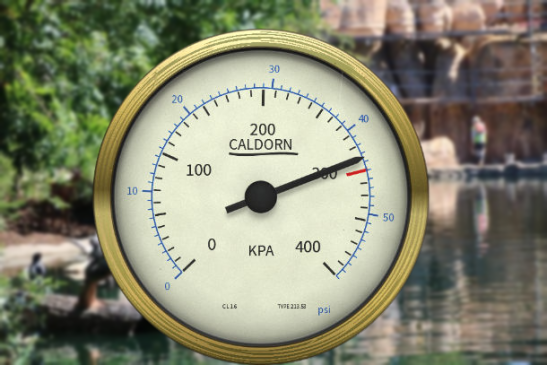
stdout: 300 kPa
